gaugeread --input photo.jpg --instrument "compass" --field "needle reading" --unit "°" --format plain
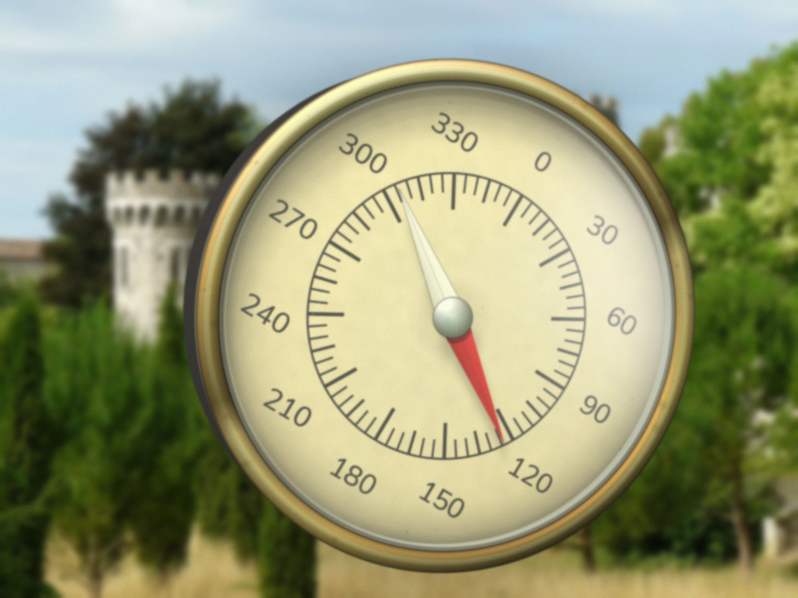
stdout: 125 °
